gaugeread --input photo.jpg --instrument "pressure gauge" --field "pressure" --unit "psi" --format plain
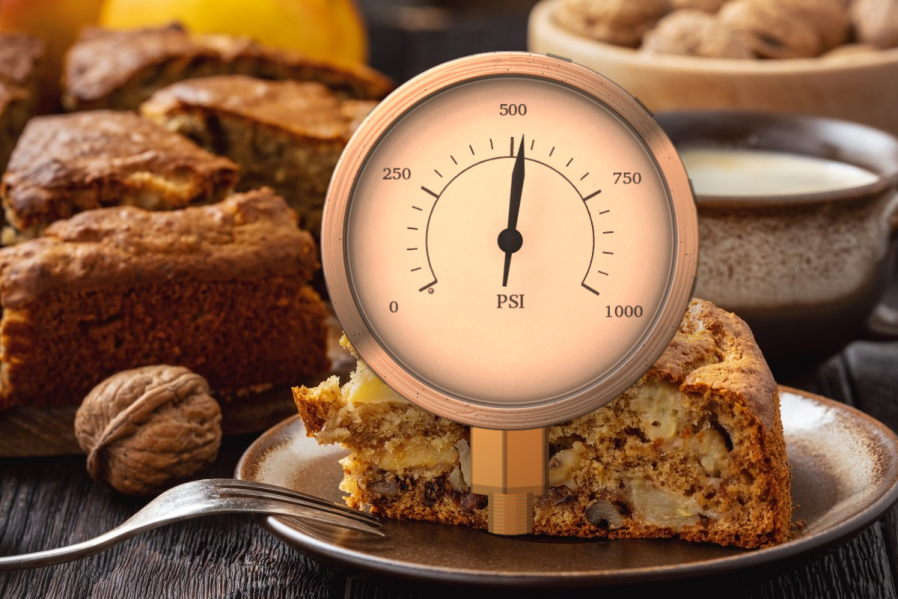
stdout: 525 psi
